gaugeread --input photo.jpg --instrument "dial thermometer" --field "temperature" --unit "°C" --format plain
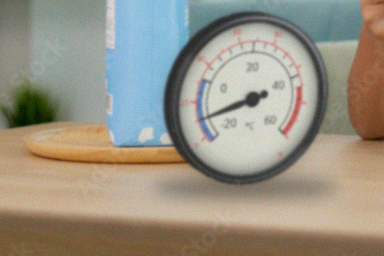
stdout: -12 °C
